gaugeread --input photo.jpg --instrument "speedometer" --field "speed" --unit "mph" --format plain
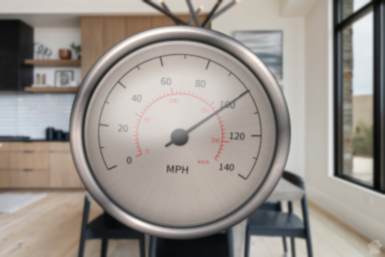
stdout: 100 mph
